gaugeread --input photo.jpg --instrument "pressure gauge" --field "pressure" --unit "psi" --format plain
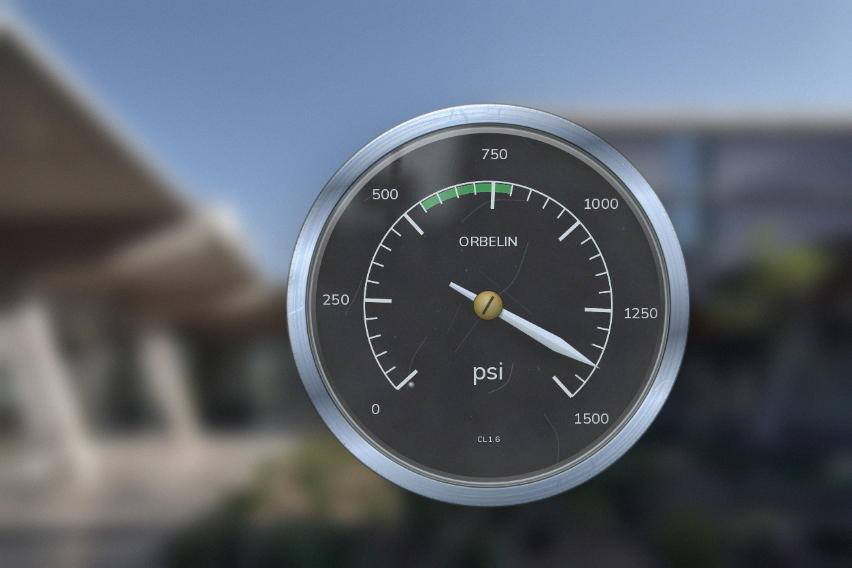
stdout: 1400 psi
